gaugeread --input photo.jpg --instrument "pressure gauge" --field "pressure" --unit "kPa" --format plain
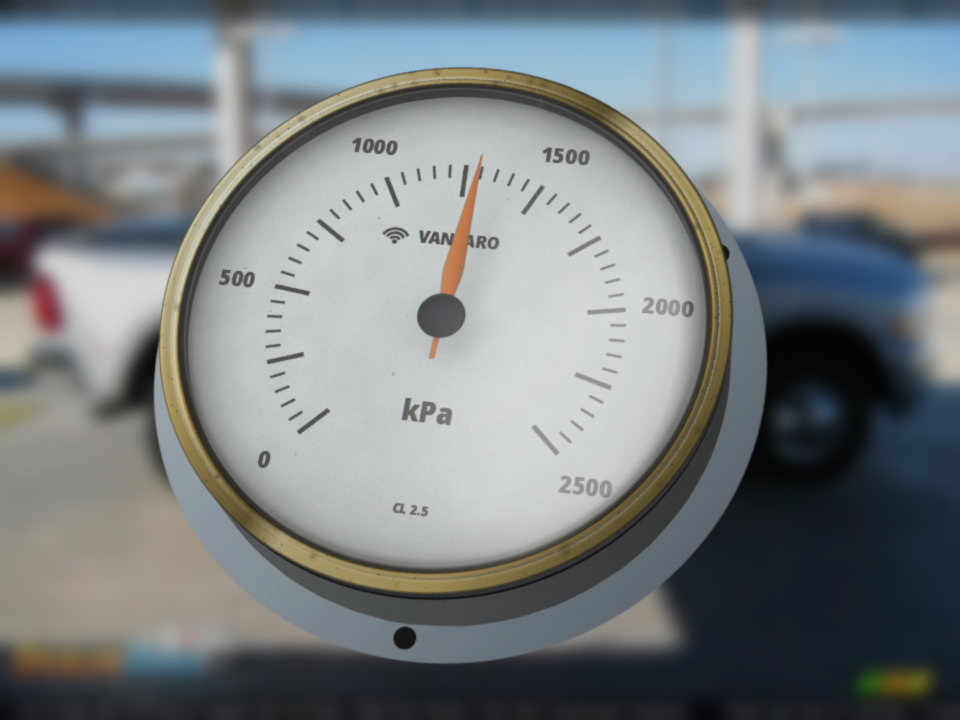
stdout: 1300 kPa
